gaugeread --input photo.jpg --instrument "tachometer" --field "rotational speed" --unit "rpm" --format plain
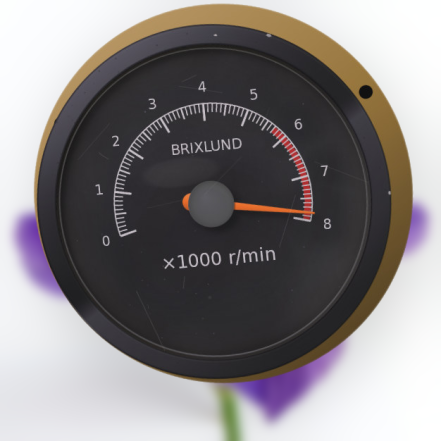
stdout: 7800 rpm
